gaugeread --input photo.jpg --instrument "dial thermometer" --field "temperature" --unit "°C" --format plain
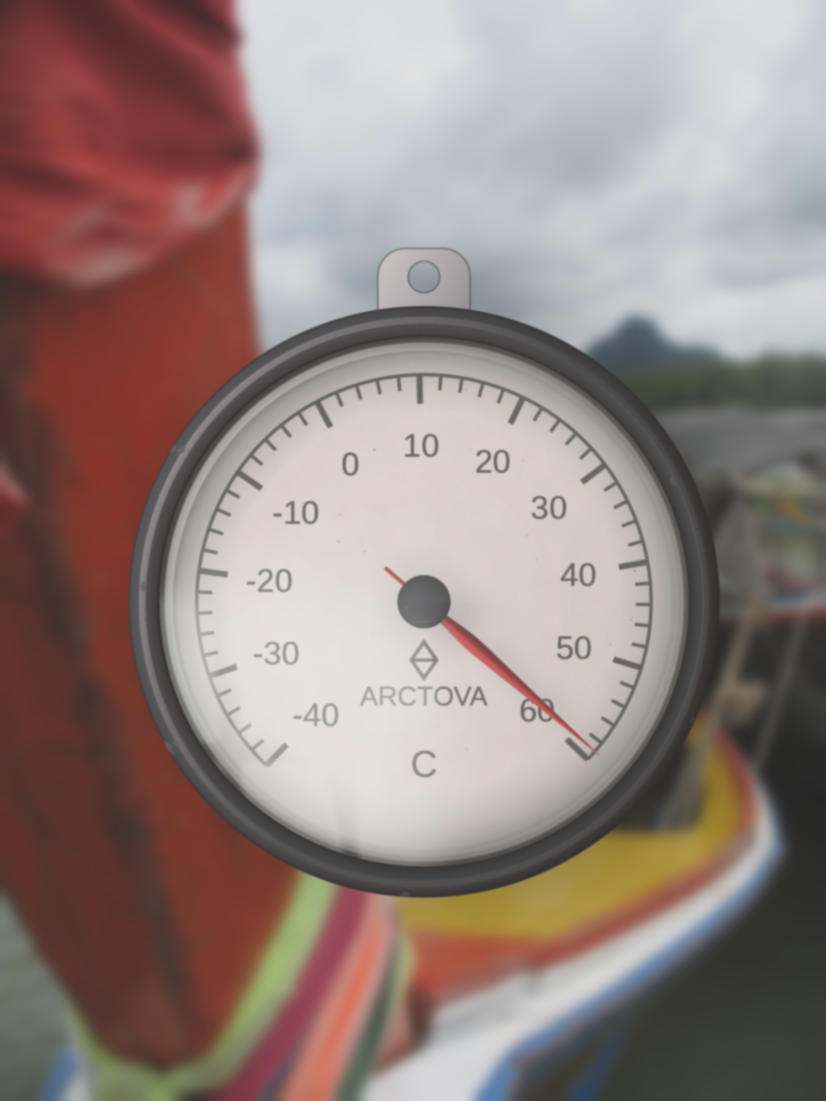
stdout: 59 °C
